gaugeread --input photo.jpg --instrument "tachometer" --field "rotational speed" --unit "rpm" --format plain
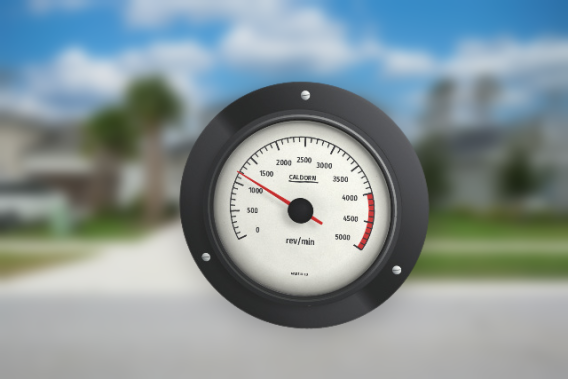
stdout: 1200 rpm
